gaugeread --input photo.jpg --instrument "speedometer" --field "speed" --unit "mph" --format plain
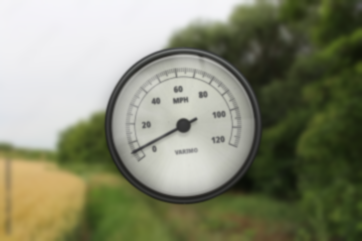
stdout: 5 mph
